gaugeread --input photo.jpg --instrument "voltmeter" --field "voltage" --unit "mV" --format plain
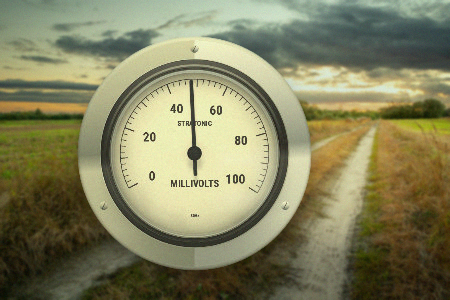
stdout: 48 mV
